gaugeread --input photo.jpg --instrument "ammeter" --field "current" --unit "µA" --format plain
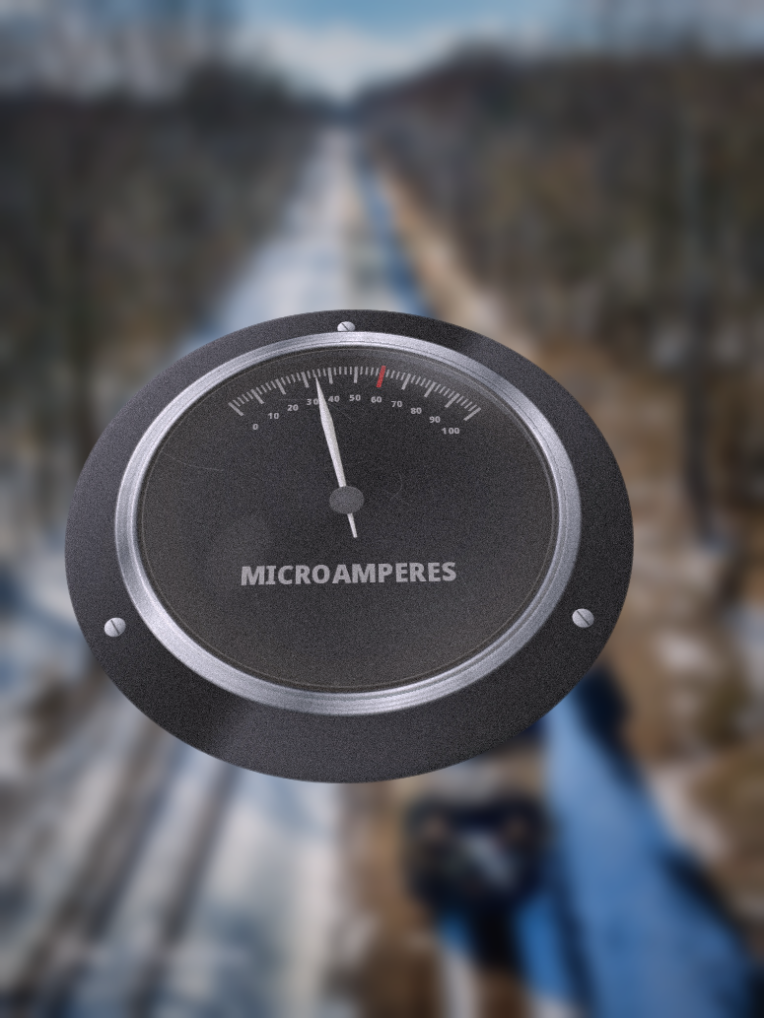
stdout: 34 µA
